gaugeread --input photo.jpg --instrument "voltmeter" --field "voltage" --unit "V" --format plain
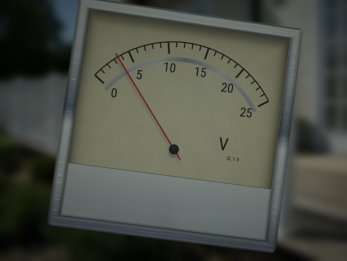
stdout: 3.5 V
